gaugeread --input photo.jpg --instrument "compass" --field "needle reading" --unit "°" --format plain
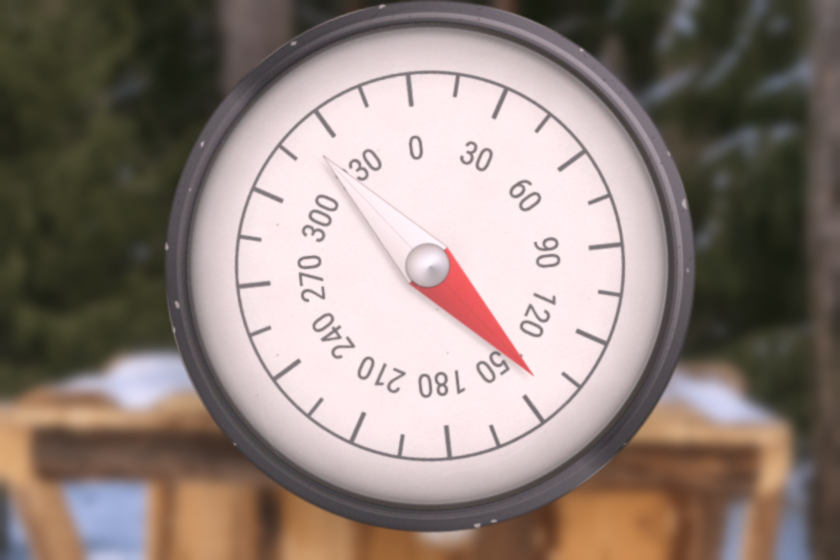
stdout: 142.5 °
